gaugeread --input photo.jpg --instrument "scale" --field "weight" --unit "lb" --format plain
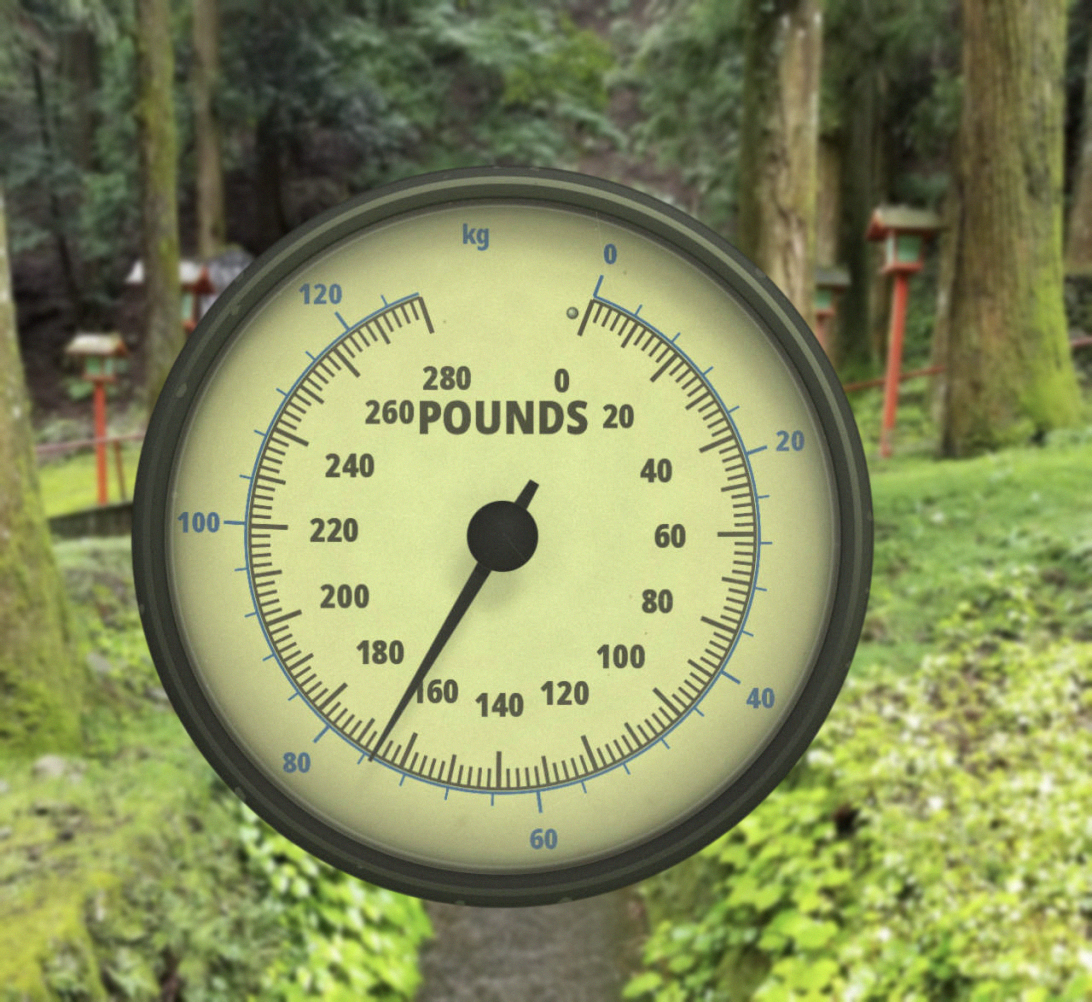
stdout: 166 lb
